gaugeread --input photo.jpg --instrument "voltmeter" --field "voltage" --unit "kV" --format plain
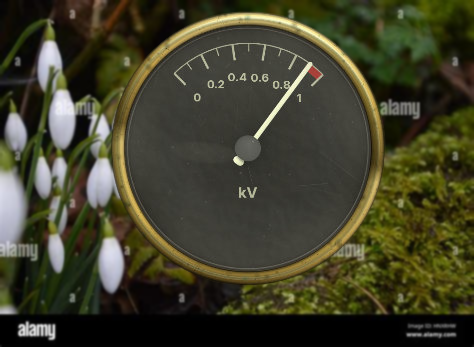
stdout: 0.9 kV
